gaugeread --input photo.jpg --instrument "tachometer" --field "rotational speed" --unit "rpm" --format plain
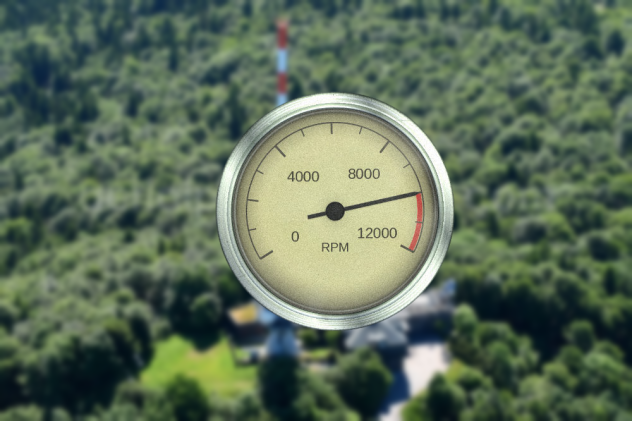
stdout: 10000 rpm
